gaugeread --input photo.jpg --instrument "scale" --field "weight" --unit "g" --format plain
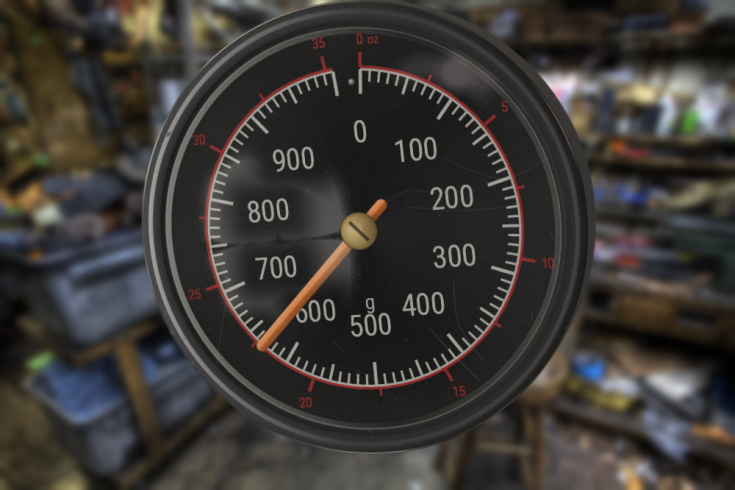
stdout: 630 g
